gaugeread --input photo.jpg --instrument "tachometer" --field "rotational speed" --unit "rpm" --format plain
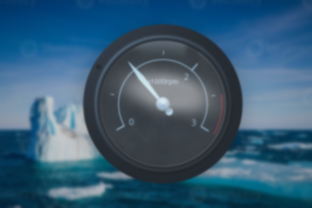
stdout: 1000 rpm
